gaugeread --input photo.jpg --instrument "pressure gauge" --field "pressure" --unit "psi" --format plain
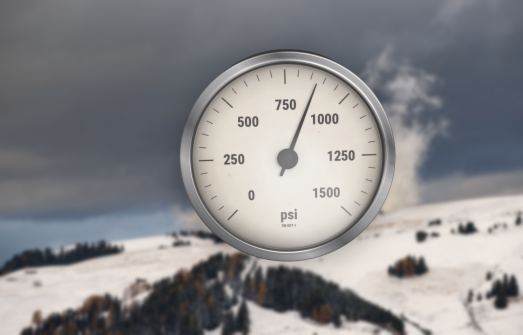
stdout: 875 psi
